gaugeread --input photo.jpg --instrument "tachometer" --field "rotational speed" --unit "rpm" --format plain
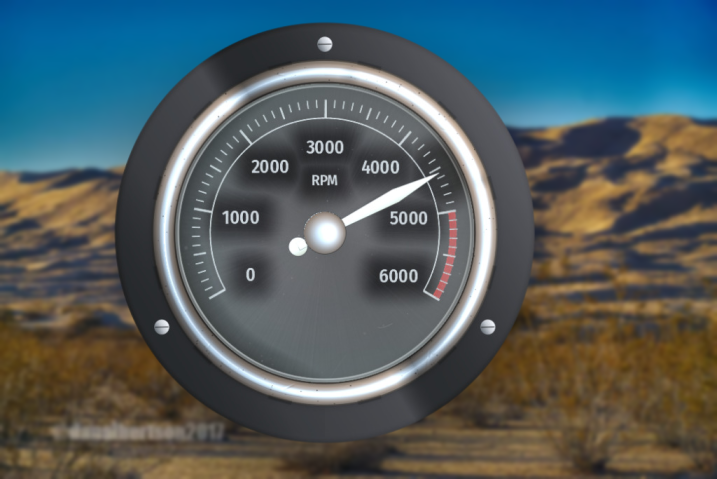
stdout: 4550 rpm
